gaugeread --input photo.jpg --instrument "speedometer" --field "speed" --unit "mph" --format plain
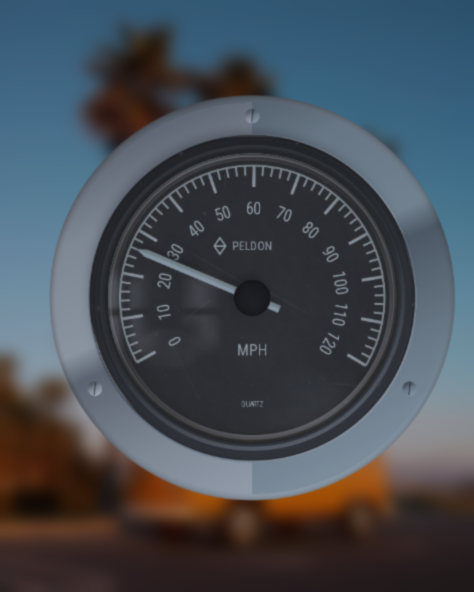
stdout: 26 mph
